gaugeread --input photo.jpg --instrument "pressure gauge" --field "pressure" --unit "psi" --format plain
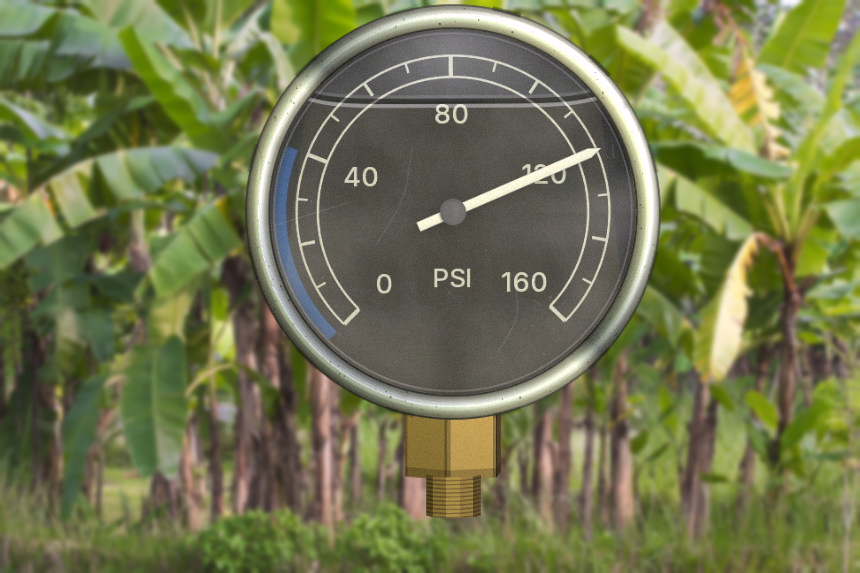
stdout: 120 psi
